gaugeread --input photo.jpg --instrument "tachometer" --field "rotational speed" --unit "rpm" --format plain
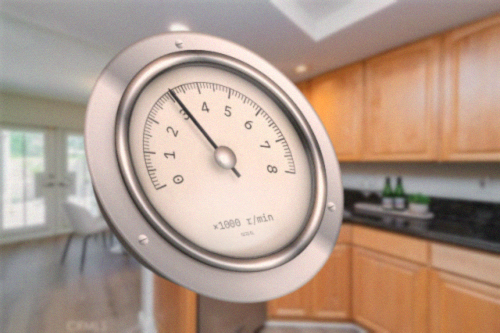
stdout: 3000 rpm
